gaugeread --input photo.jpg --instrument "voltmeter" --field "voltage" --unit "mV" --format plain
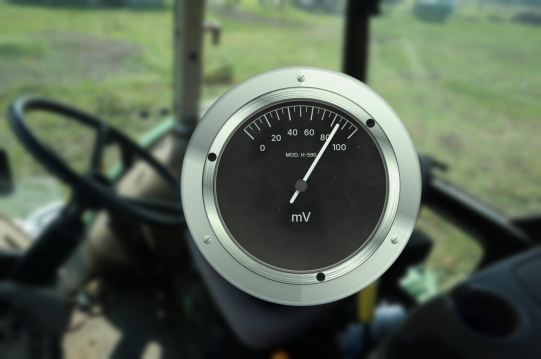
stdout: 85 mV
